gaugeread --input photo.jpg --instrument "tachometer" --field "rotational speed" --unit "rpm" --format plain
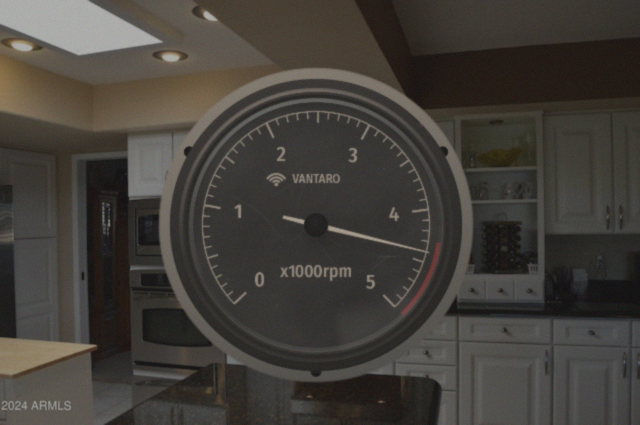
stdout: 4400 rpm
